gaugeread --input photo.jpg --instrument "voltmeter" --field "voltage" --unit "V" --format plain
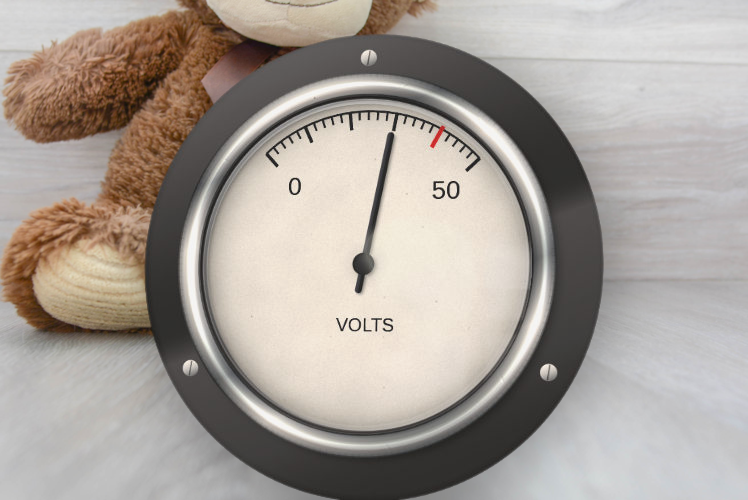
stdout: 30 V
